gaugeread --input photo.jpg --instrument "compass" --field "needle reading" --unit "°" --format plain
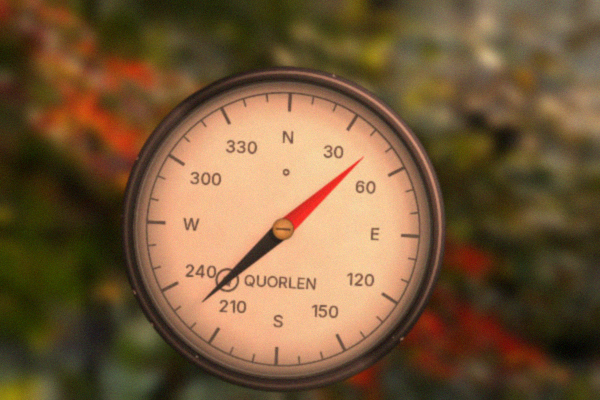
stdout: 45 °
